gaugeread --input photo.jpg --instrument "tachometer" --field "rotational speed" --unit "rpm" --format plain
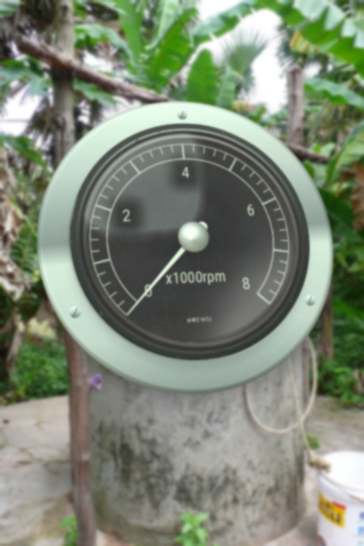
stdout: 0 rpm
